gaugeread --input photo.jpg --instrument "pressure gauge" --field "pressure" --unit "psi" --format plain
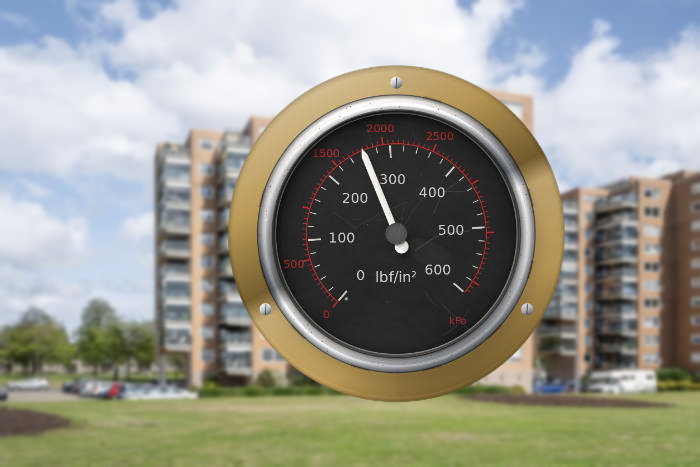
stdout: 260 psi
